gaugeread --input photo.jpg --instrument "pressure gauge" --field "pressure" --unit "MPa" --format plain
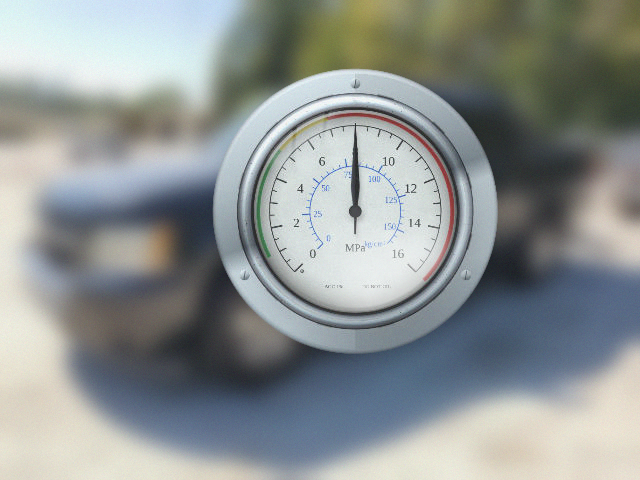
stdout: 8 MPa
